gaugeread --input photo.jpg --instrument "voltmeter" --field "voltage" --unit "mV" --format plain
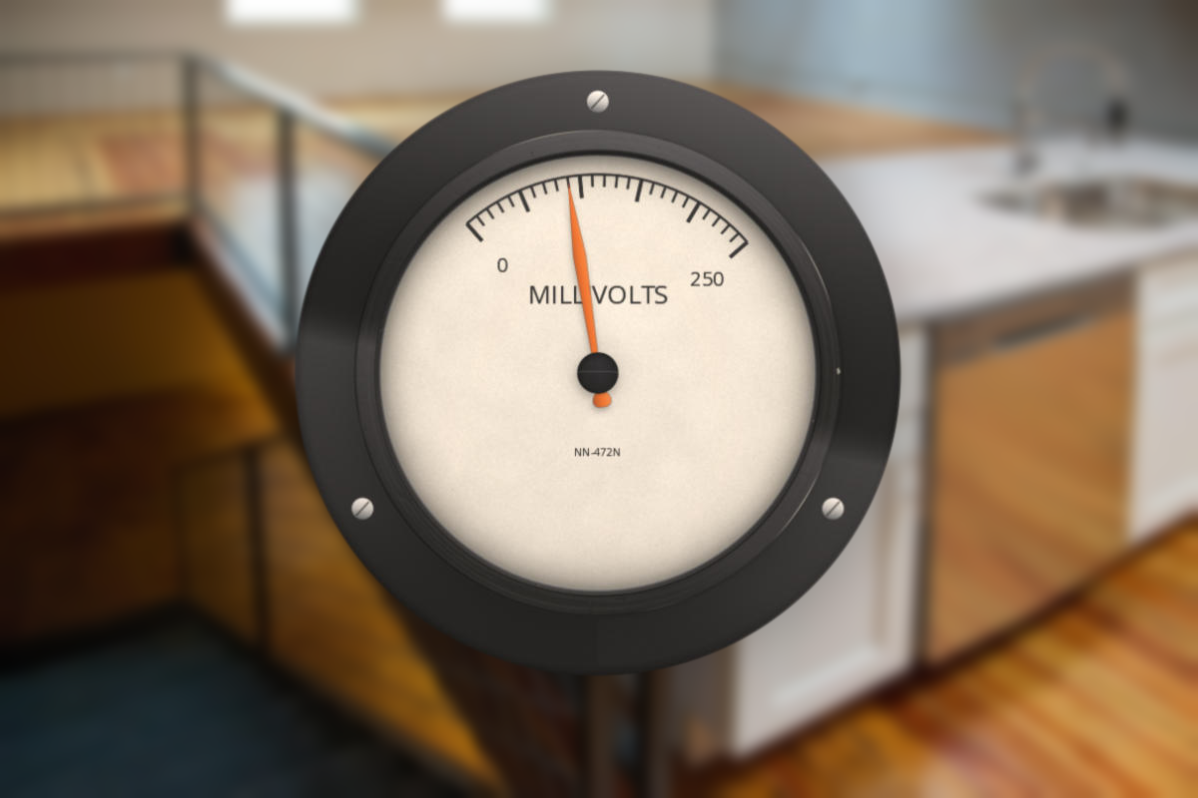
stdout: 90 mV
